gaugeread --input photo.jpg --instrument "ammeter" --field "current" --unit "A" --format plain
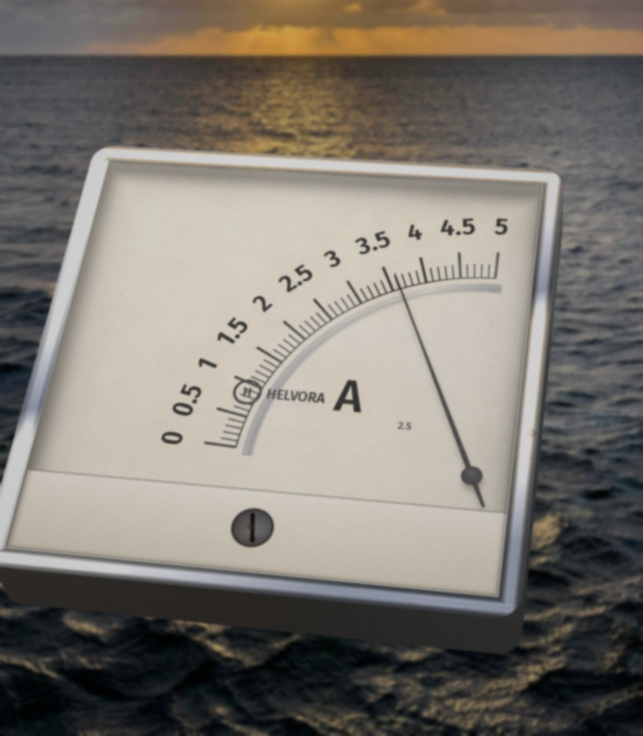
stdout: 3.6 A
